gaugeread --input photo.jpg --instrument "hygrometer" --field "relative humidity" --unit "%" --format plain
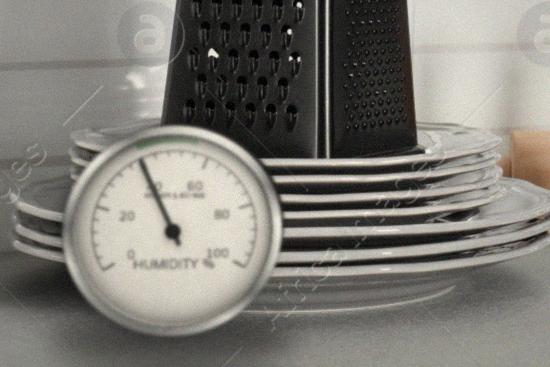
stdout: 40 %
